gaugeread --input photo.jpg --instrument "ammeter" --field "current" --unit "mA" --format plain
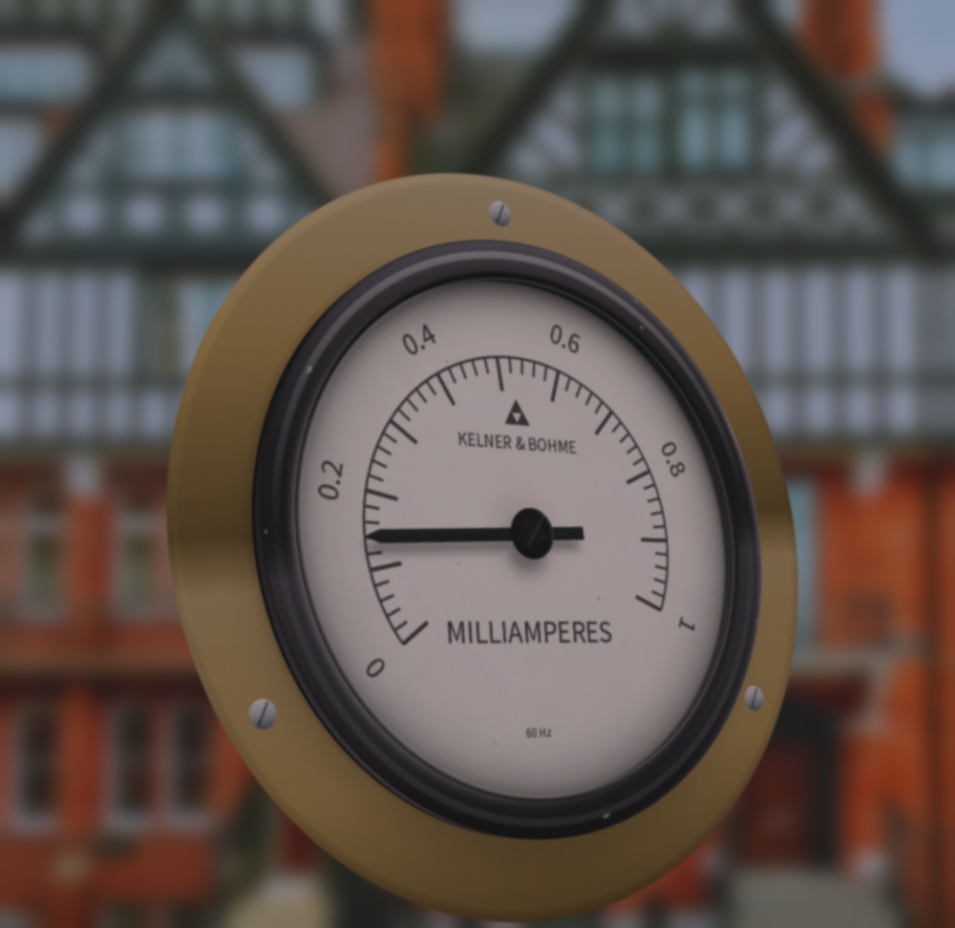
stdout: 0.14 mA
